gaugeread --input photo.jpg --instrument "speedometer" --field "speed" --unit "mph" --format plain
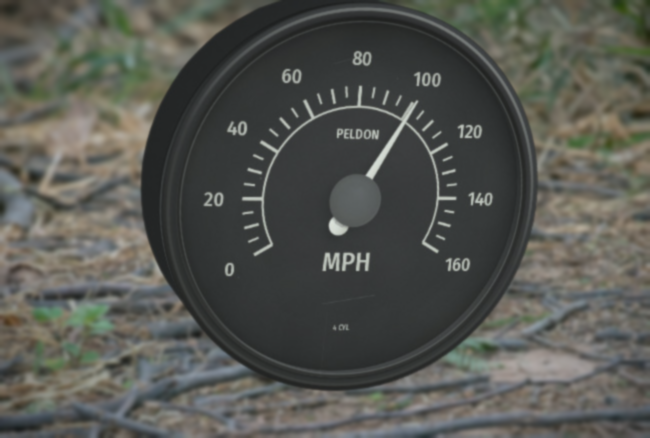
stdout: 100 mph
